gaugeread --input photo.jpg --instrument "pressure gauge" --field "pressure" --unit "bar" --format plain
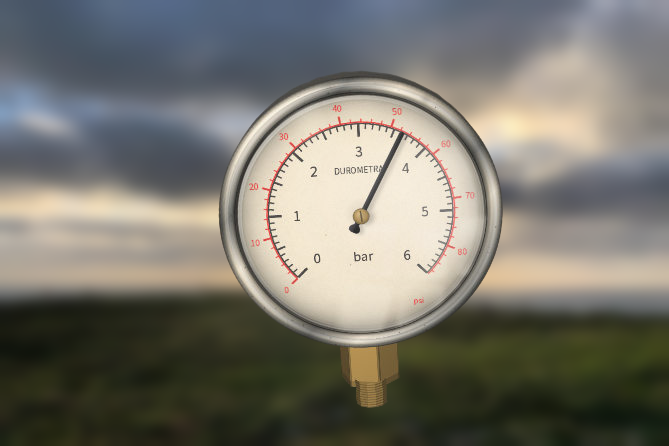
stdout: 3.6 bar
